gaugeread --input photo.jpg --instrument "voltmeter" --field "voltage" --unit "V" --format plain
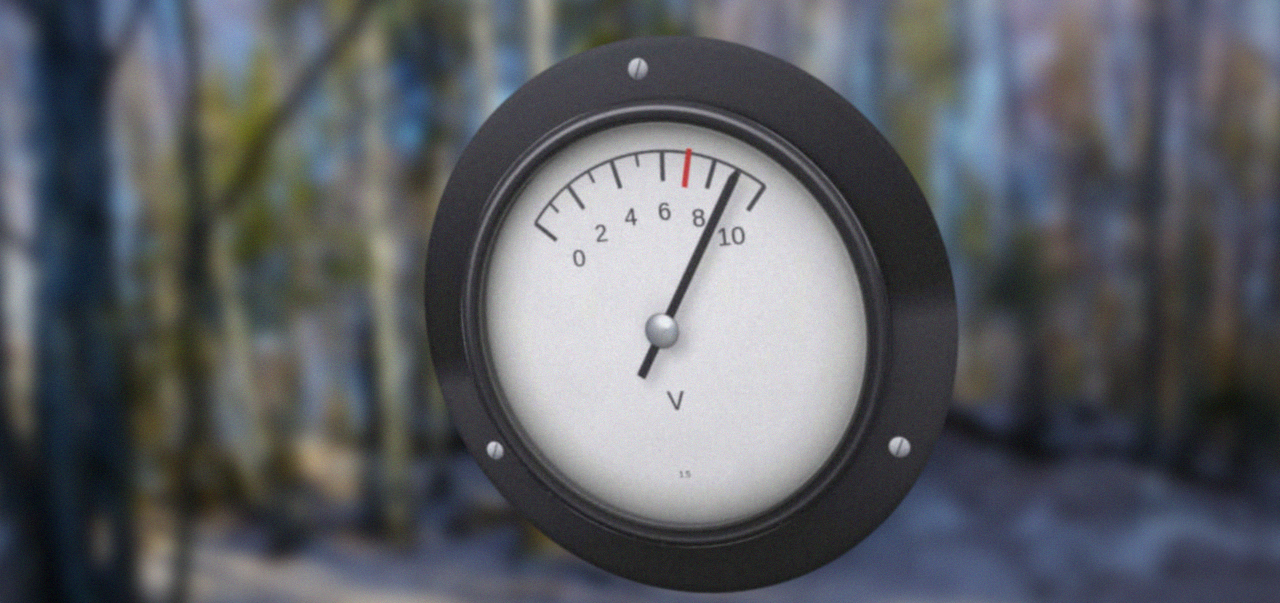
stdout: 9 V
